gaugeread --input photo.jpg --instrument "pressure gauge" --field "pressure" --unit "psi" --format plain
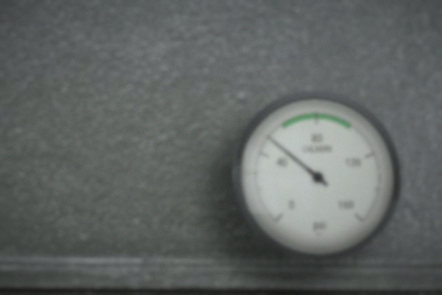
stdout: 50 psi
